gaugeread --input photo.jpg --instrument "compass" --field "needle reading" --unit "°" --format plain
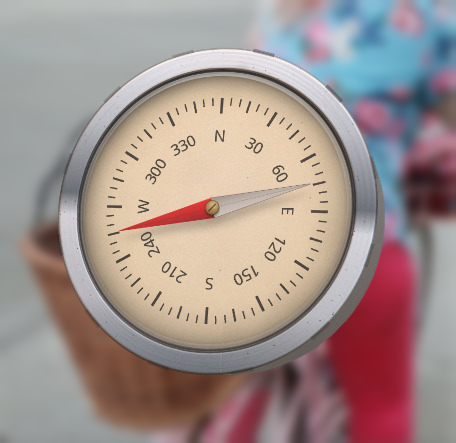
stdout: 255 °
